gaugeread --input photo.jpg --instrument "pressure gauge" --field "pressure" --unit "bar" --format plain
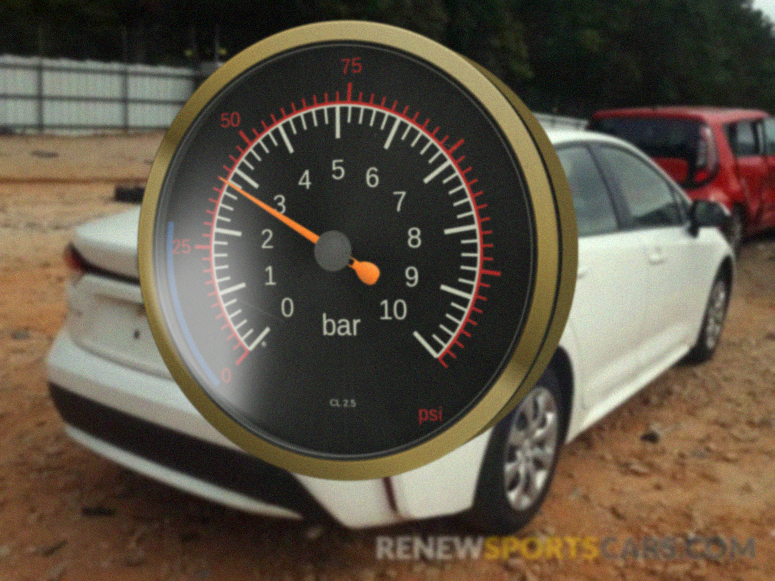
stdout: 2.8 bar
